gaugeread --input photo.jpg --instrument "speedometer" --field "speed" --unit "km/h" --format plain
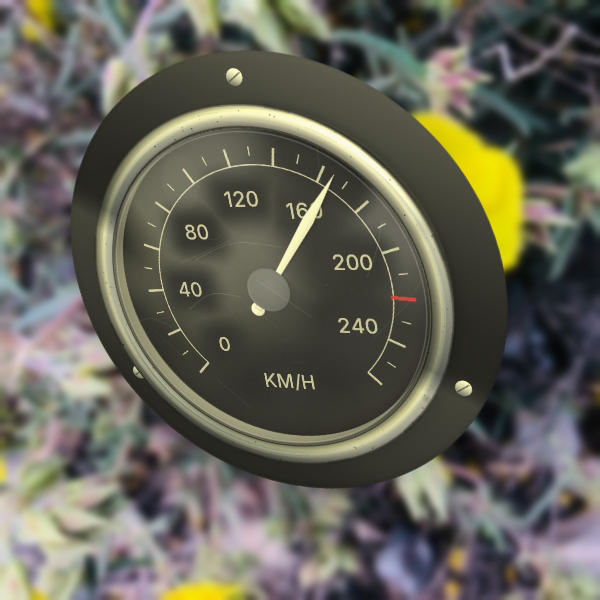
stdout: 165 km/h
